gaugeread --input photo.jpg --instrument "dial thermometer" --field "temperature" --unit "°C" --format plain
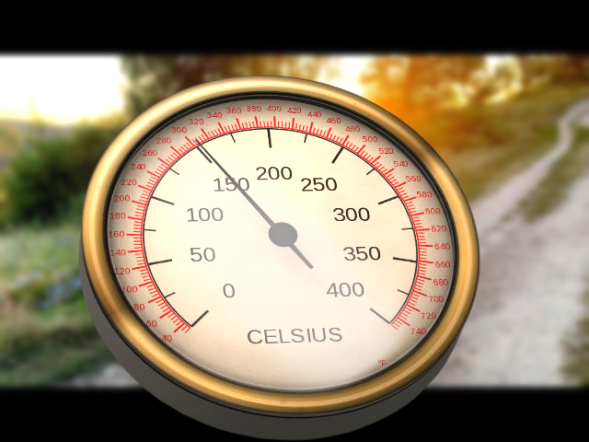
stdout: 150 °C
